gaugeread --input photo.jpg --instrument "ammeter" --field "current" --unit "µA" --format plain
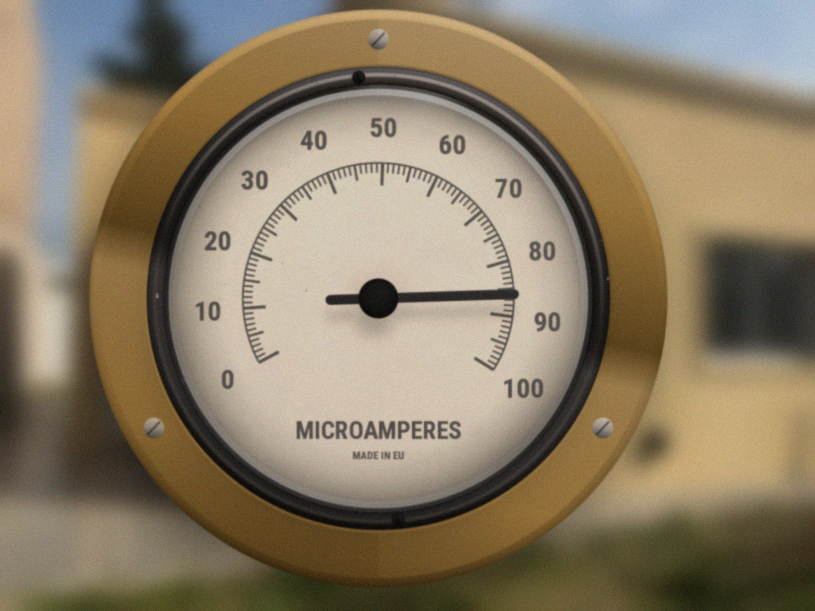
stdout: 86 µA
